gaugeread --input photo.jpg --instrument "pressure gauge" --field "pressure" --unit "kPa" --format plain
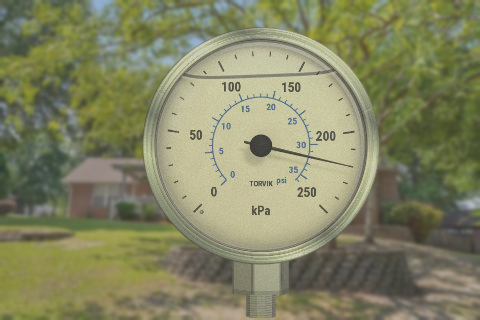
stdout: 220 kPa
